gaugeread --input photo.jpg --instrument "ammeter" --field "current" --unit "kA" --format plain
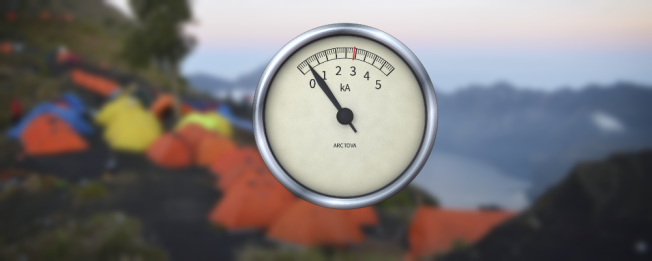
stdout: 0.5 kA
